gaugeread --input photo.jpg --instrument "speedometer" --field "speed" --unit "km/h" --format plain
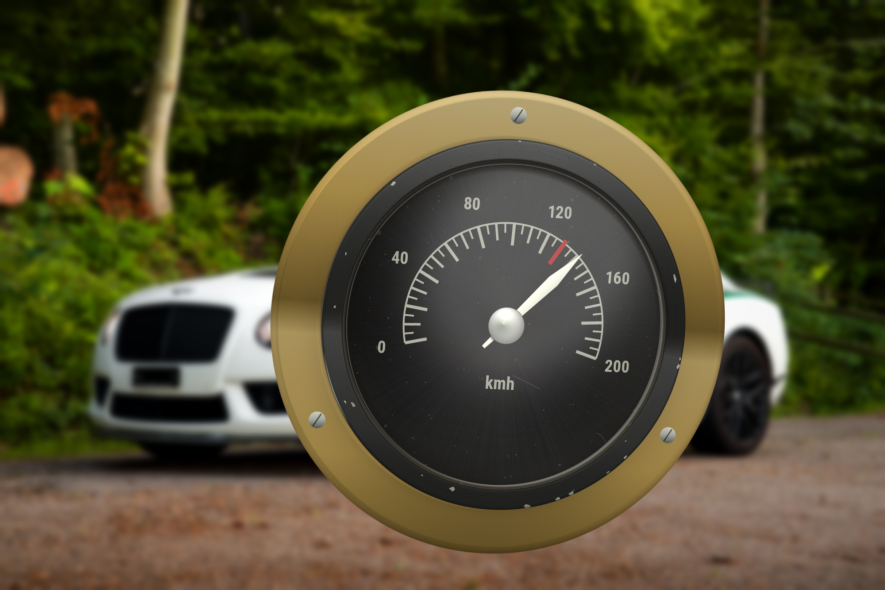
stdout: 140 km/h
